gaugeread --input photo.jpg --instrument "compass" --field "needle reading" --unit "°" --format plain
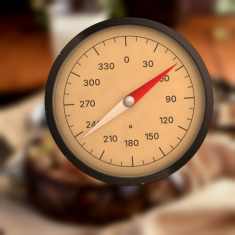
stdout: 55 °
